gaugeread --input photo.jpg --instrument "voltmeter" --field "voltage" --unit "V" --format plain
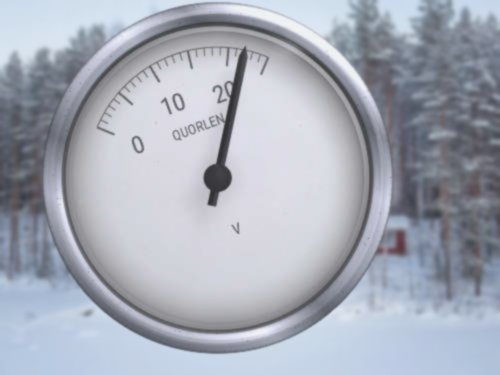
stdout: 22 V
